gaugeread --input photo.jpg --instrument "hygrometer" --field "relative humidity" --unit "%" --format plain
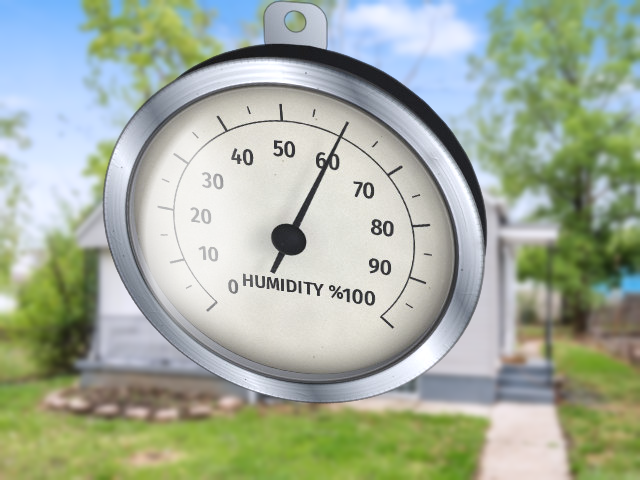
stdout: 60 %
